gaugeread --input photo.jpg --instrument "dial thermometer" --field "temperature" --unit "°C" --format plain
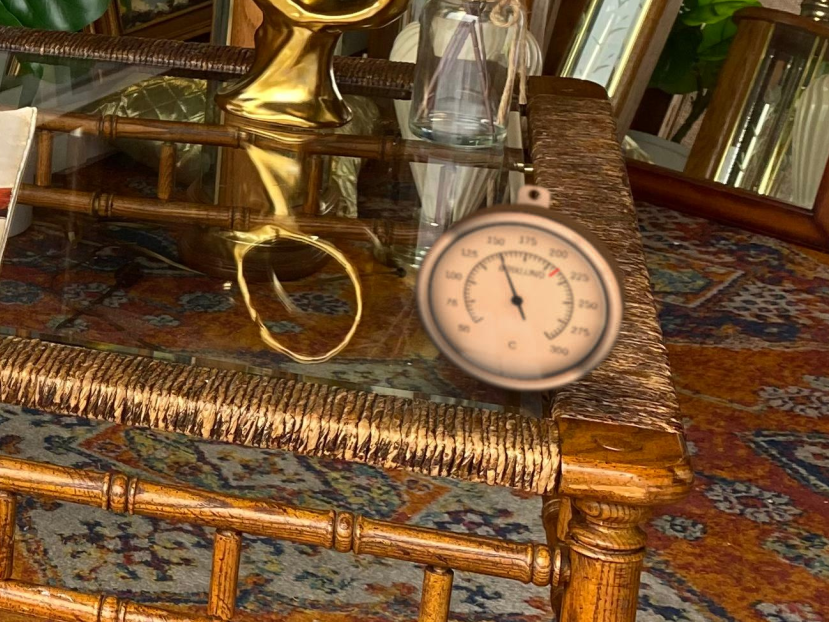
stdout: 150 °C
